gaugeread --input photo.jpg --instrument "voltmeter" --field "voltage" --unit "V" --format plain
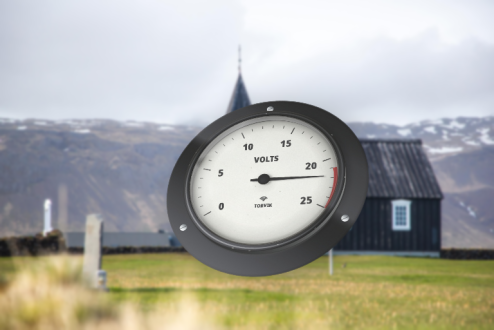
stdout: 22 V
